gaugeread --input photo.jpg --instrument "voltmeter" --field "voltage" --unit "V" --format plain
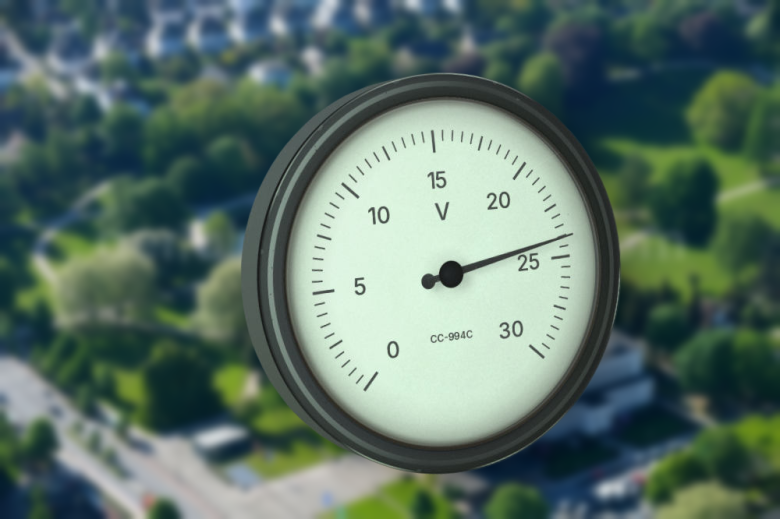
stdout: 24 V
